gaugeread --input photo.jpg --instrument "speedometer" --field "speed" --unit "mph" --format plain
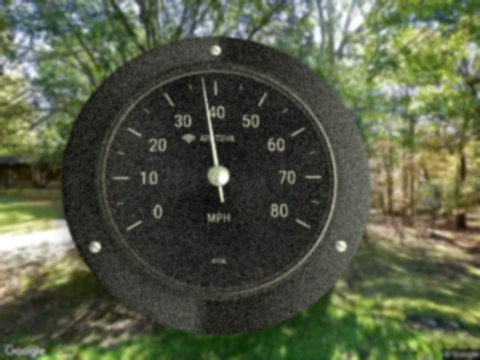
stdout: 37.5 mph
